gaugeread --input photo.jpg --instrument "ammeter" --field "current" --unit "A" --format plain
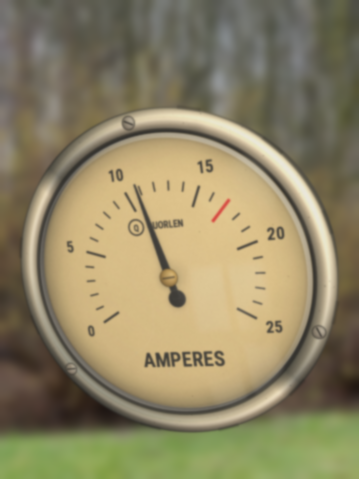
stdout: 11 A
